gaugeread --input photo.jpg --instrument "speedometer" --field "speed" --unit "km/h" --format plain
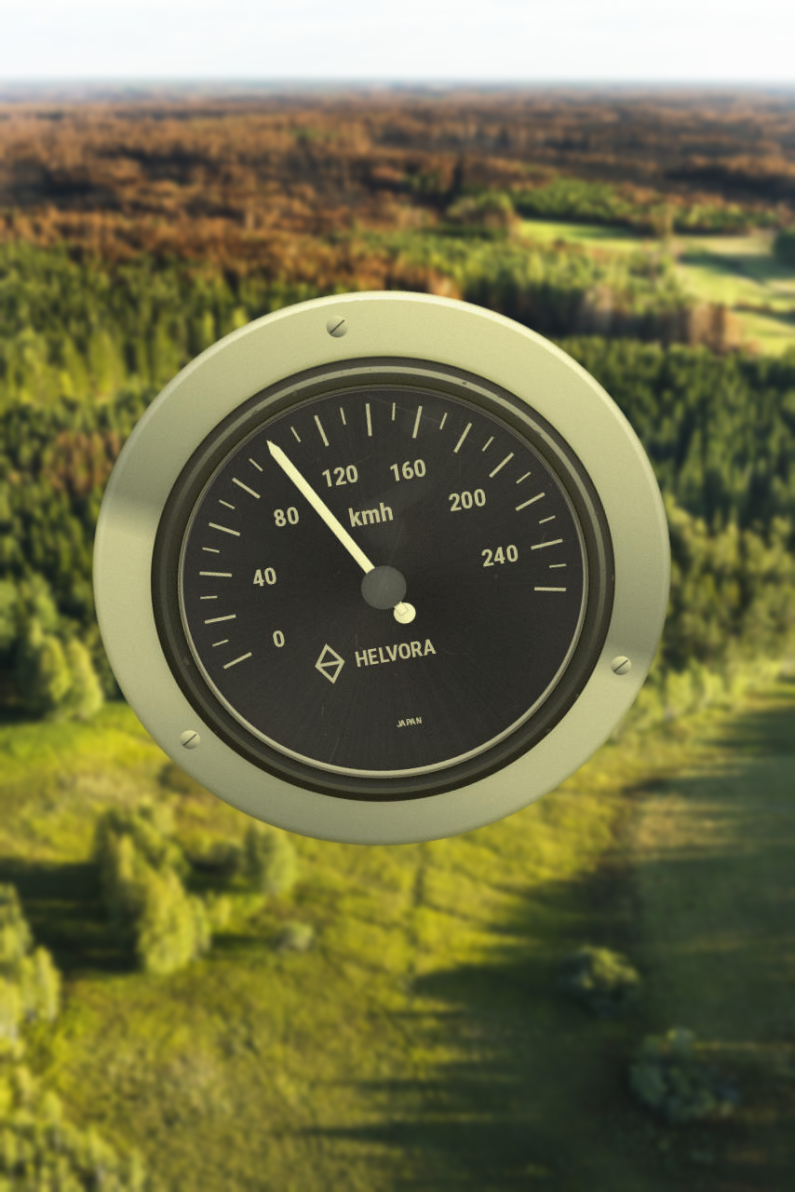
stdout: 100 km/h
